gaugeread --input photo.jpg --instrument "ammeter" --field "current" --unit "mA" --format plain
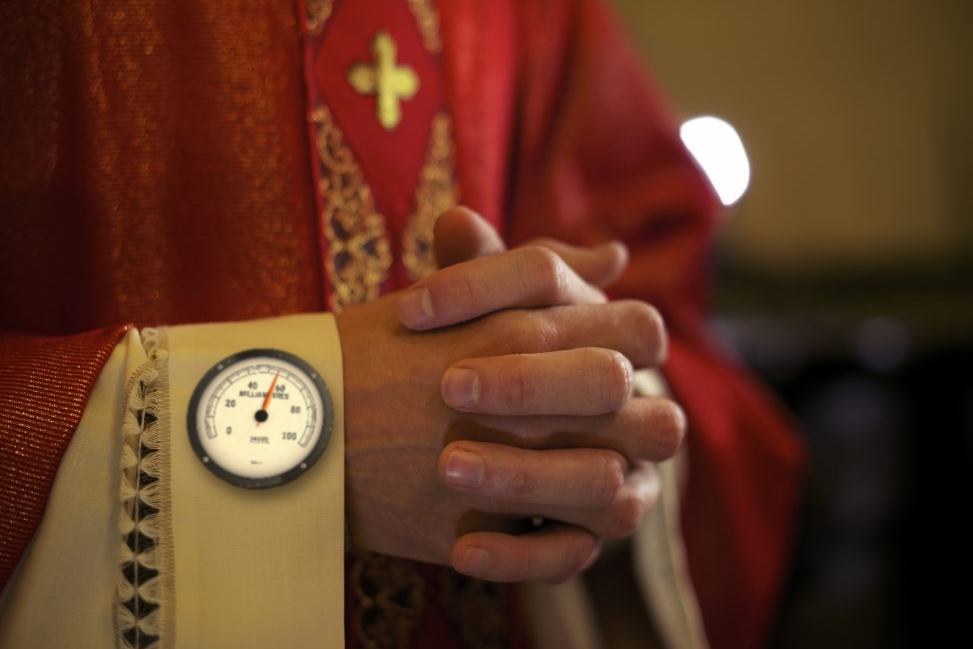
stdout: 55 mA
